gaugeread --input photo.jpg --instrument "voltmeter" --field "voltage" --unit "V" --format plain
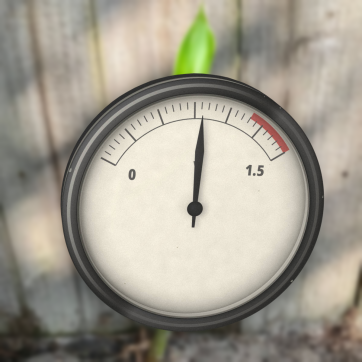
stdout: 0.8 V
